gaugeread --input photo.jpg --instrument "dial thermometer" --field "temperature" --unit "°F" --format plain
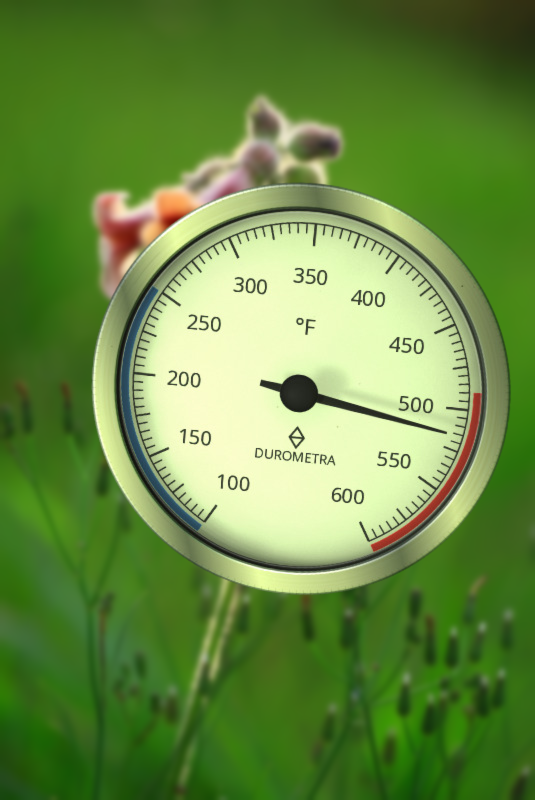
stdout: 515 °F
